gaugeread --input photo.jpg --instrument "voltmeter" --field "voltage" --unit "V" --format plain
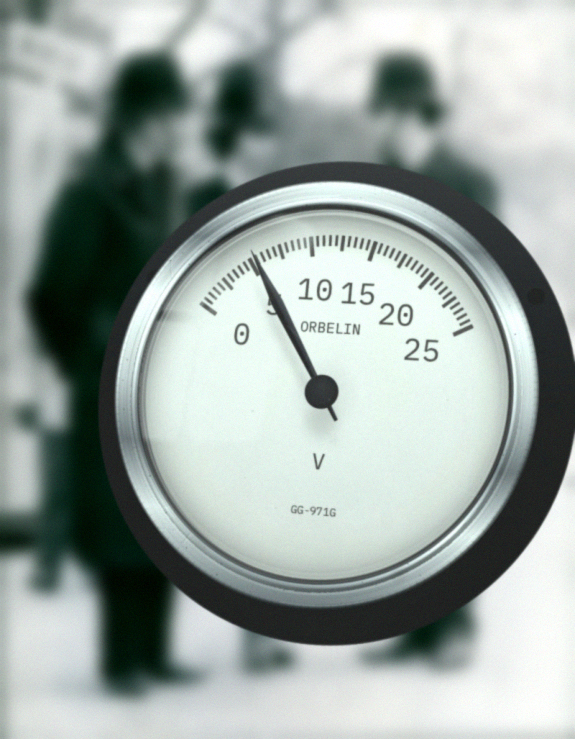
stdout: 5.5 V
